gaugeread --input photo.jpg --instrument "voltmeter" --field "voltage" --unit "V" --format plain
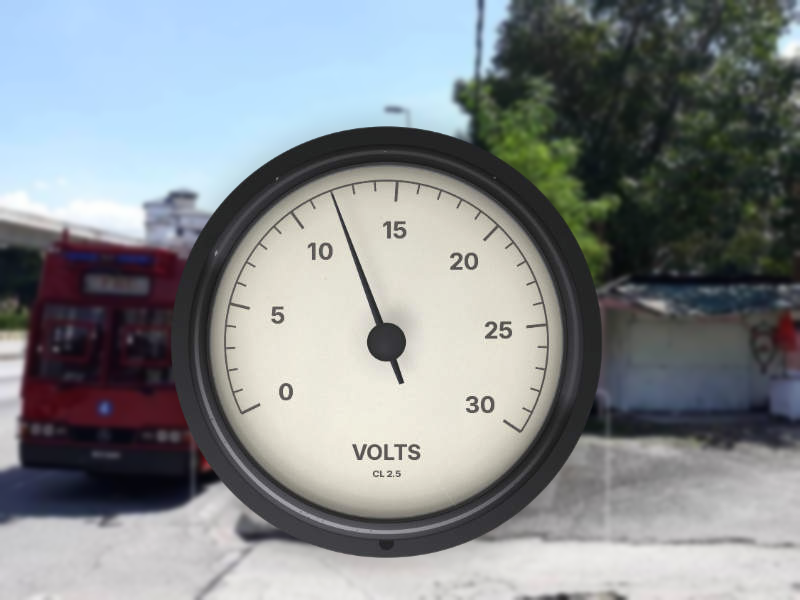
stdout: 12 V
